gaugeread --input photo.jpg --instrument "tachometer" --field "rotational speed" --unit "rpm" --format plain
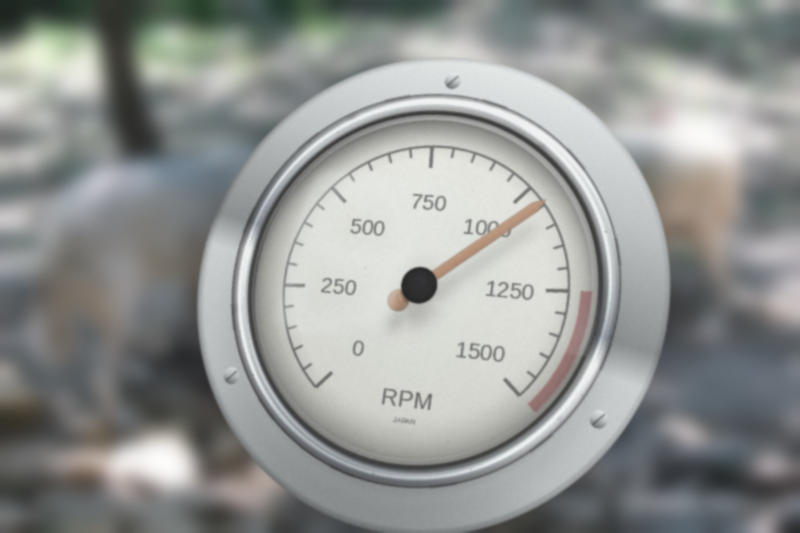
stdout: 1050 rpm
